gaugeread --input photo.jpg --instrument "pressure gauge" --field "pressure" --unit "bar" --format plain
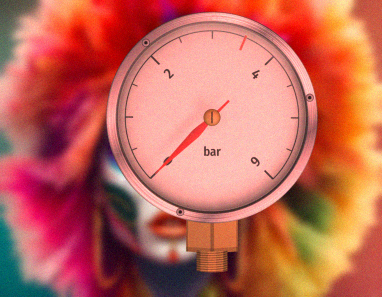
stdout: 0 bar
